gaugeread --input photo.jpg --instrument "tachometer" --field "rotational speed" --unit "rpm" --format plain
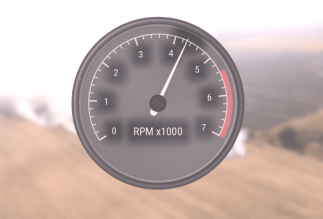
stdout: 4300 rpm
